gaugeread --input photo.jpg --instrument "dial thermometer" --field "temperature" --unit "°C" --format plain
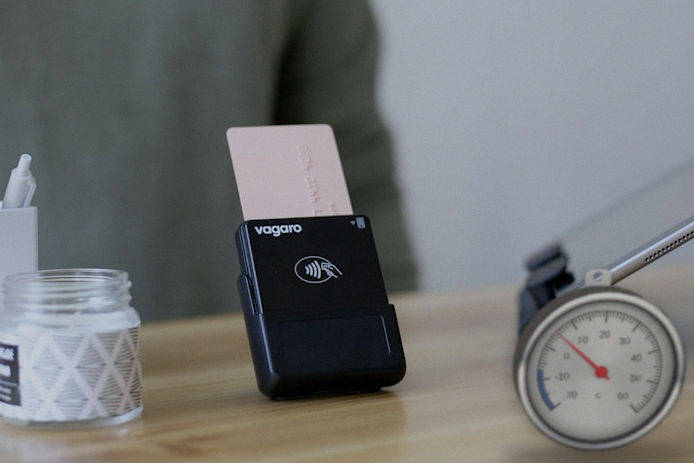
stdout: 5 °C
